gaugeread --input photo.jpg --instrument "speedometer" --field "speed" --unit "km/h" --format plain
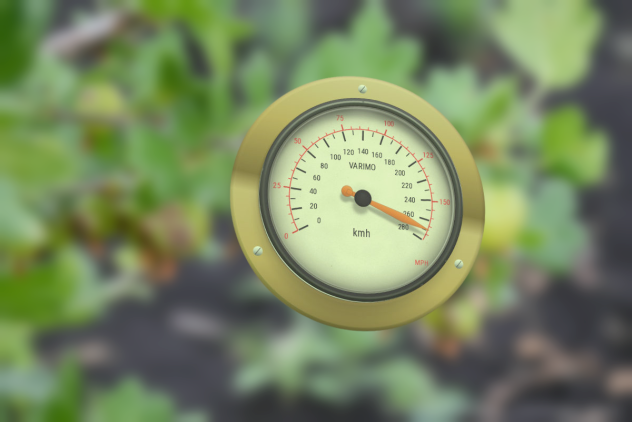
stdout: 270 km/h
